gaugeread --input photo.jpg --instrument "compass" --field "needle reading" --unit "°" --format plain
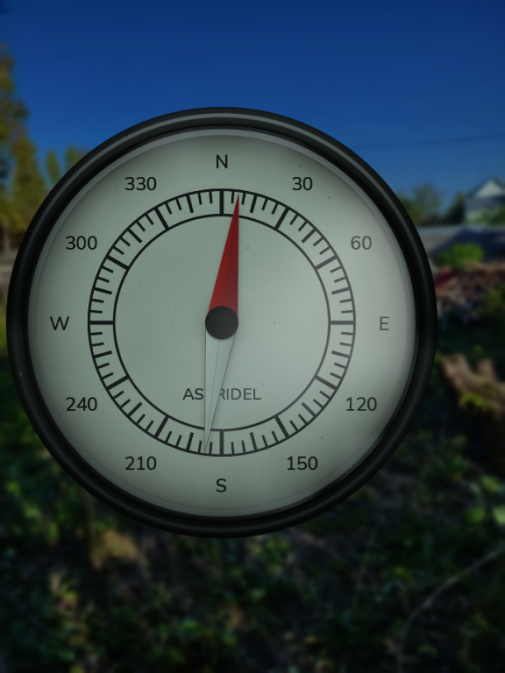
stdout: 7.5 °
